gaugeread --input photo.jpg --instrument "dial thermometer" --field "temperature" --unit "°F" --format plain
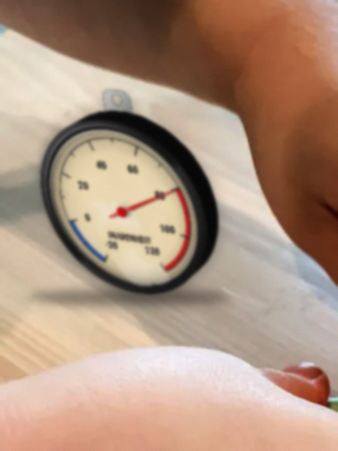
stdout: 80 °F
